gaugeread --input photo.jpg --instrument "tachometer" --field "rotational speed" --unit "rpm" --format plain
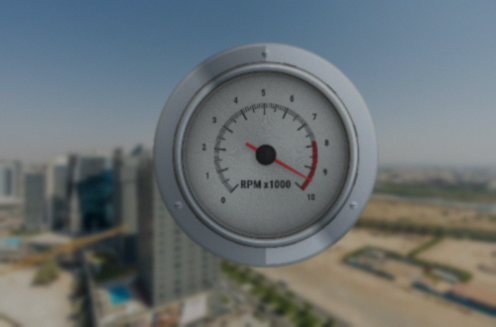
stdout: 9500 rpm
